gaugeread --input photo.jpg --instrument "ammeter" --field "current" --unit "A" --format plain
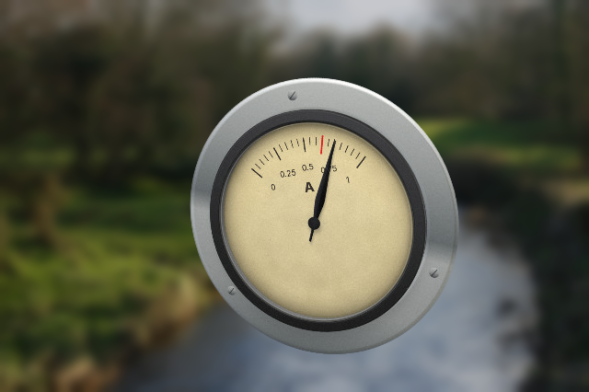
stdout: 0.75 A
